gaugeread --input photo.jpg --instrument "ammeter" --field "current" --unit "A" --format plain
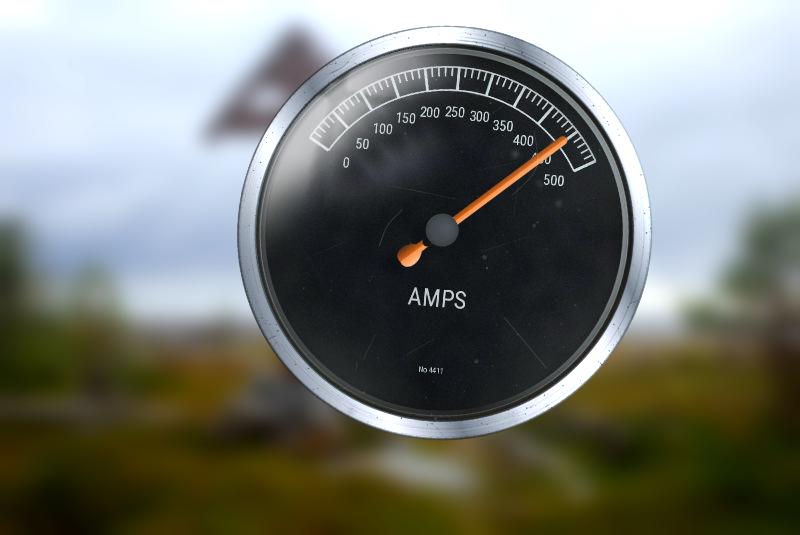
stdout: 450 A
